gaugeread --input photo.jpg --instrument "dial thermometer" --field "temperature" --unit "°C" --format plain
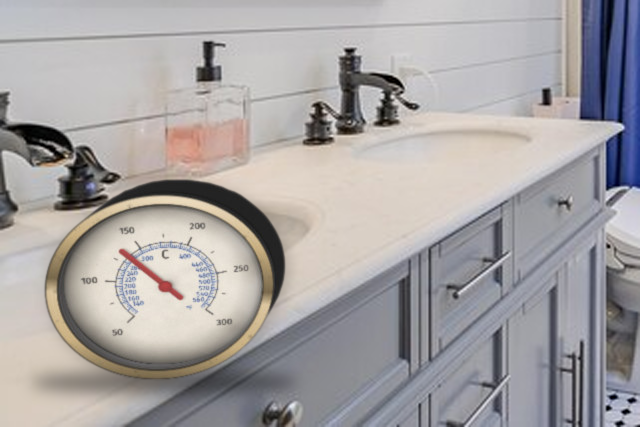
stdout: 137.5 °C
